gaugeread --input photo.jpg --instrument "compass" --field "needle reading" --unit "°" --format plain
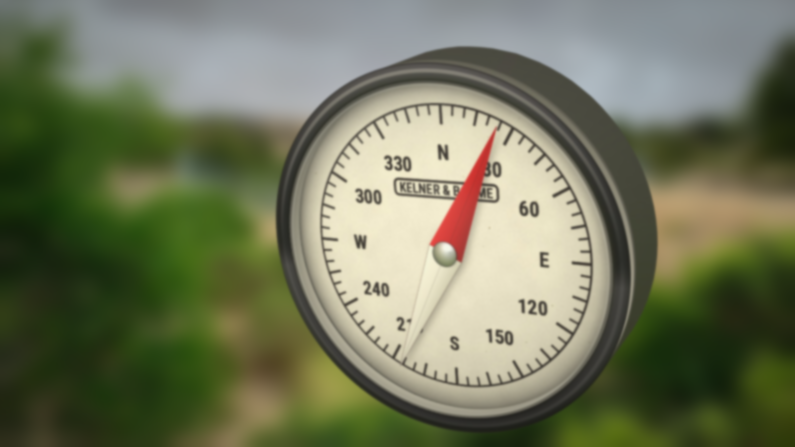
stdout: 25 °
